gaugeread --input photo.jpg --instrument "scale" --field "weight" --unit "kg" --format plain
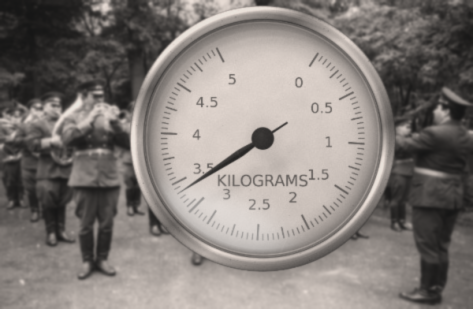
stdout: 3.4 kg
